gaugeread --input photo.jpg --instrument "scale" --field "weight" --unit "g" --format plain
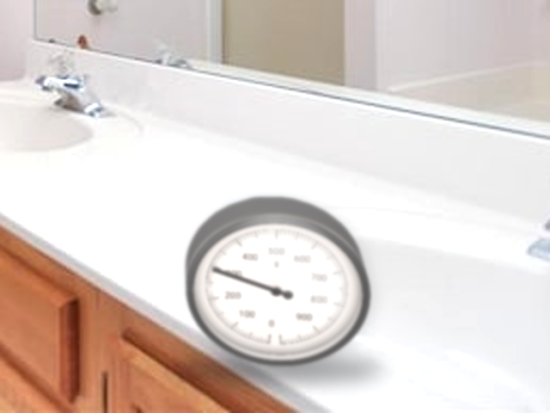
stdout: 300 g
